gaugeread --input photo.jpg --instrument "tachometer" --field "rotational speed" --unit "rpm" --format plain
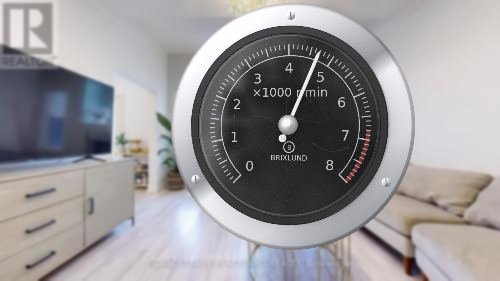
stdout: 4700 rpm
